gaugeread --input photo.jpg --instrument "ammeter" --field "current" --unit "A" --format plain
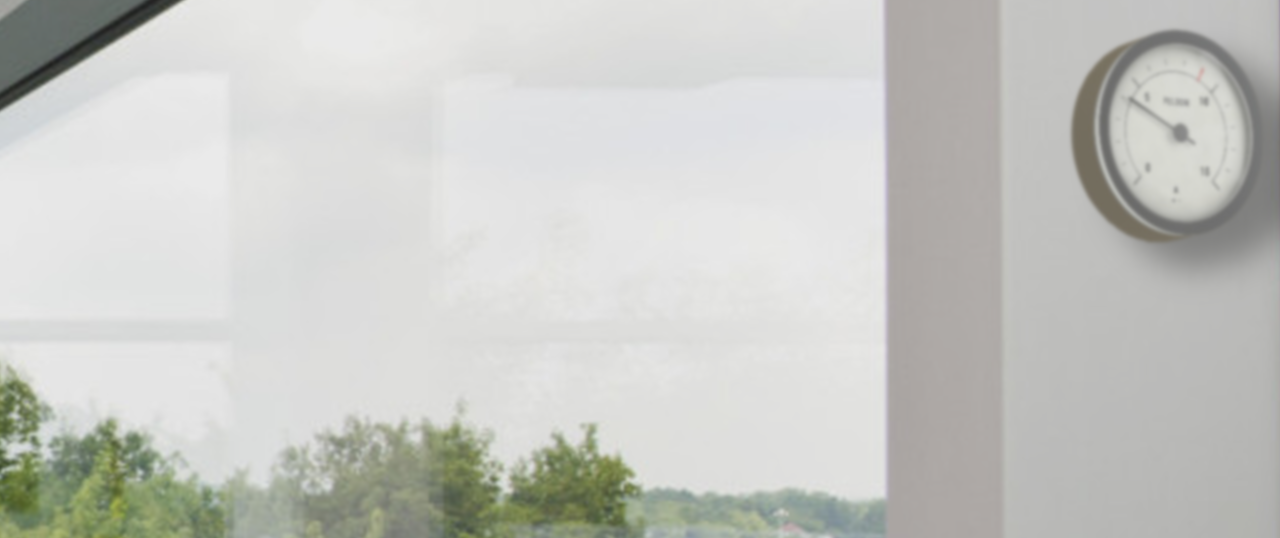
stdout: 4 A
